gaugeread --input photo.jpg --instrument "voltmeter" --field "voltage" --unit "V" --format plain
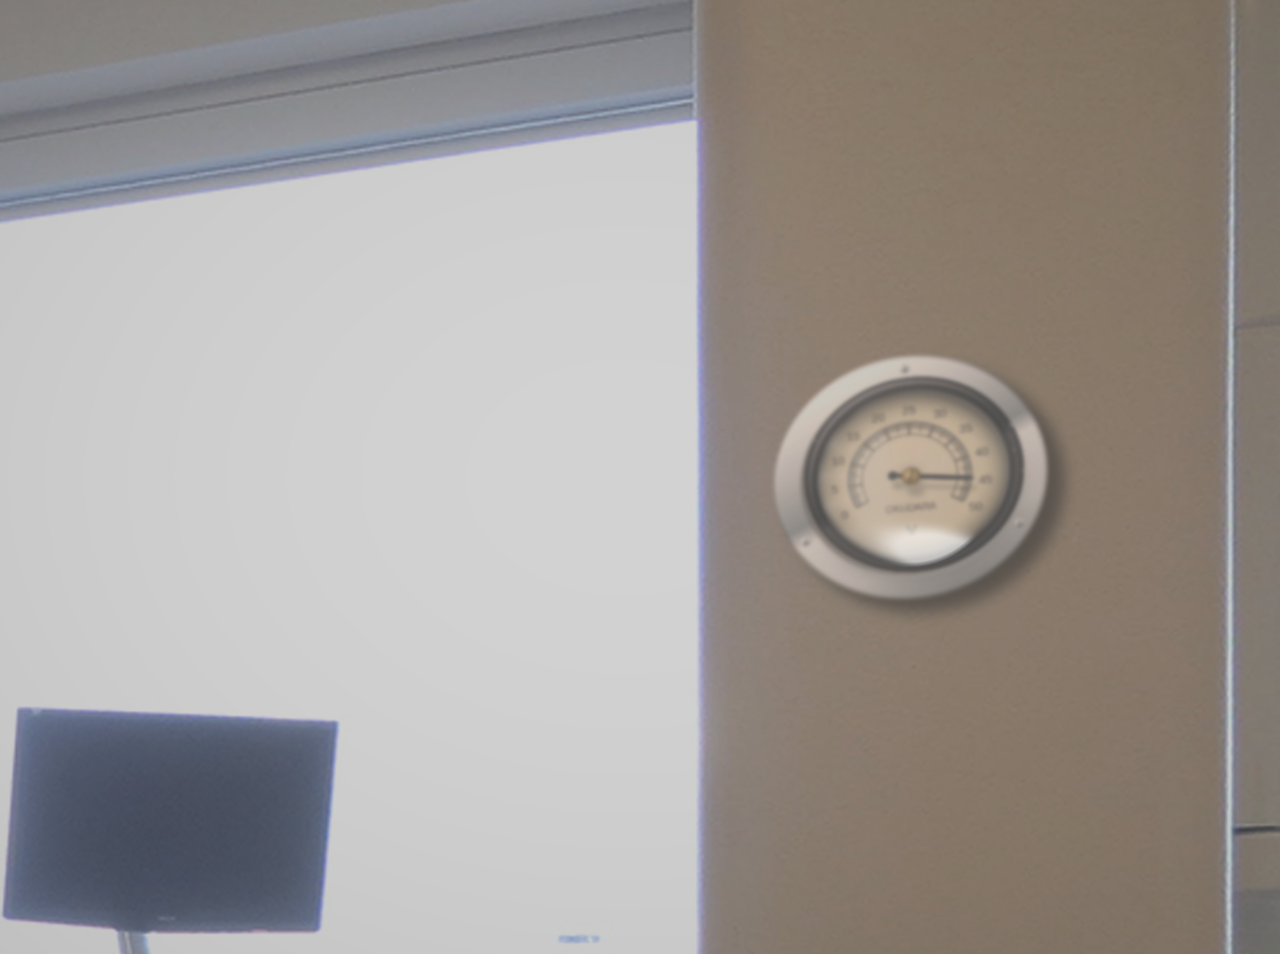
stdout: 45 V
